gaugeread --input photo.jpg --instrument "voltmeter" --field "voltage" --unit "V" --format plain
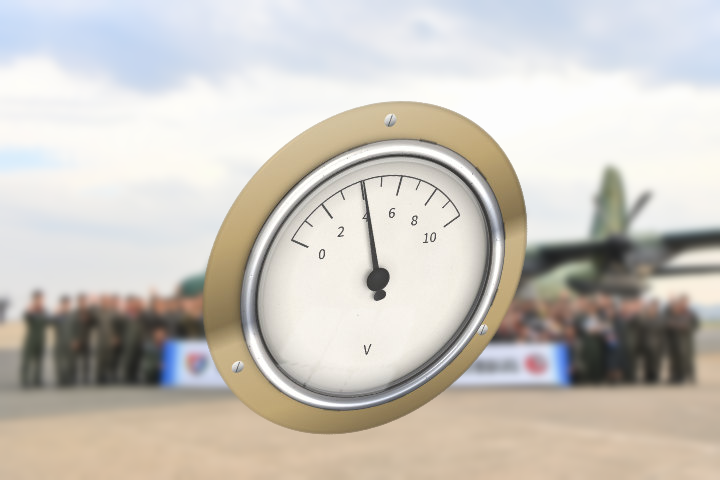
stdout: 4 V
